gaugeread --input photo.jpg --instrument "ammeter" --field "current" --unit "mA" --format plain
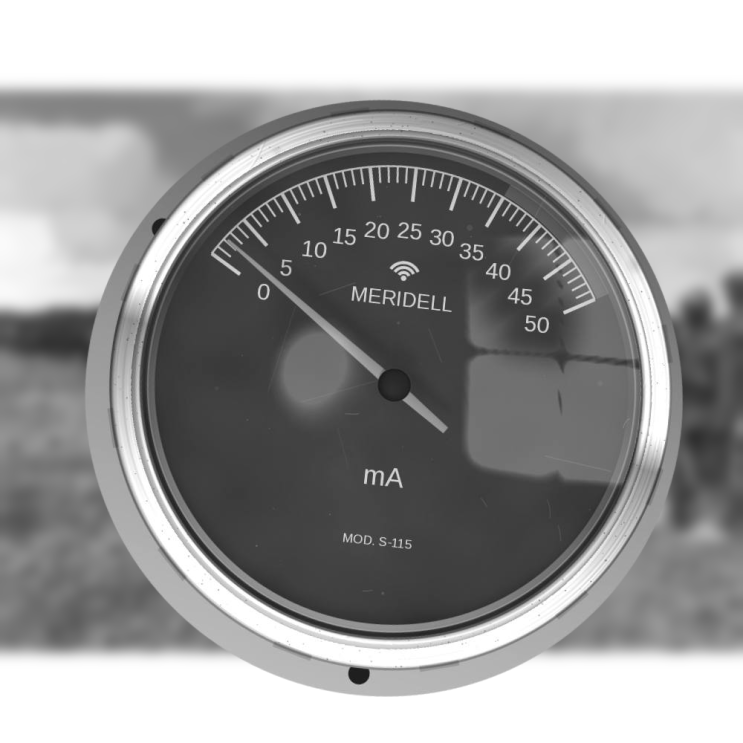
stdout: 2 mA
